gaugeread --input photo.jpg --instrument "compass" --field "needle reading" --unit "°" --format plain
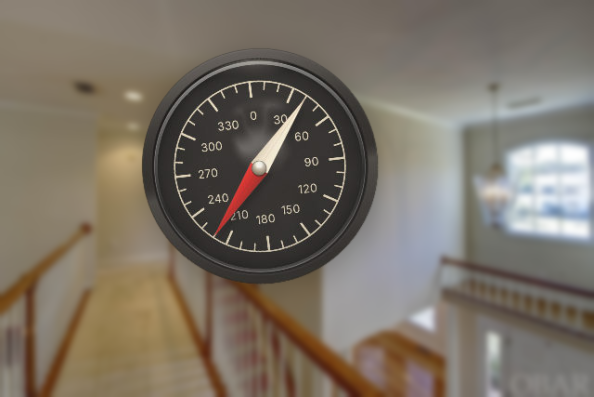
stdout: 220 °
